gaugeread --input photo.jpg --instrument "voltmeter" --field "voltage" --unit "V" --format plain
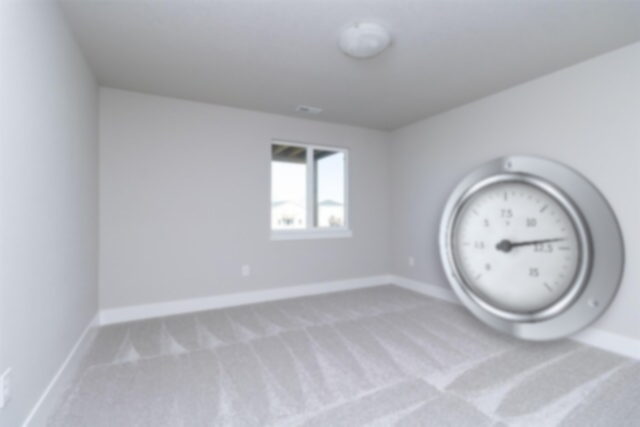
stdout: 12 V
